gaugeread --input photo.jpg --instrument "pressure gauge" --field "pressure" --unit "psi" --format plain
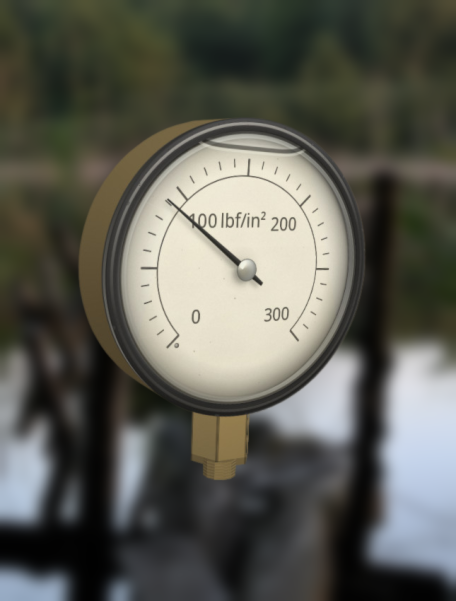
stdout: 90 psi
